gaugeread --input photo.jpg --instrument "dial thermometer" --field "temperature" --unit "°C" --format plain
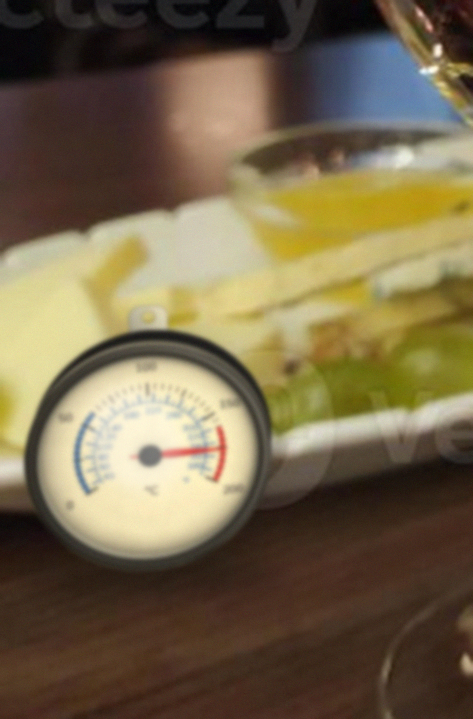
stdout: 175 °C
